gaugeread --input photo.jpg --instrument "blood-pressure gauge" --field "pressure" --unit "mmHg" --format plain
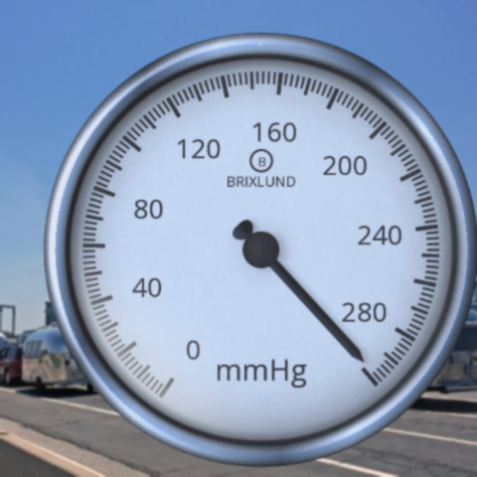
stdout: 298 mmHg
